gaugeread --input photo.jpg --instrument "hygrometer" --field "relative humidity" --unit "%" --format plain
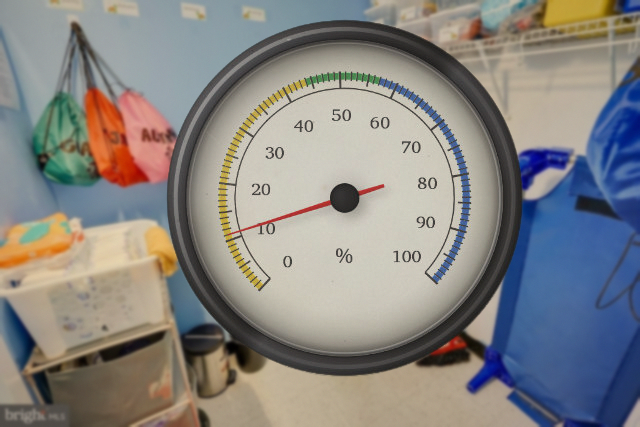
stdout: 11 %
